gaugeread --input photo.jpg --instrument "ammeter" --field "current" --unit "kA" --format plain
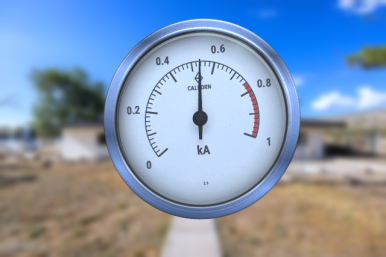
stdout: 0.54 kA
